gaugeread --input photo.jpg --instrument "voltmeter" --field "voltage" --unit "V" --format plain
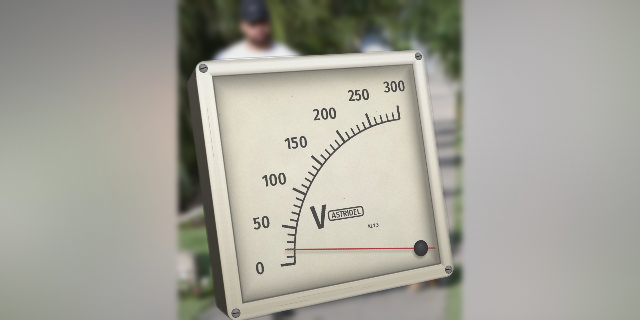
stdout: 20 V
